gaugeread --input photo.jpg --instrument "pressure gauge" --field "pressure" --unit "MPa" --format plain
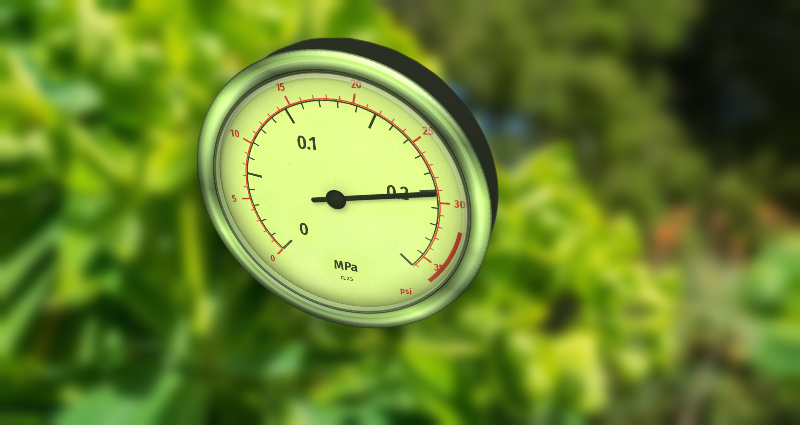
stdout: 0.2 MPa
